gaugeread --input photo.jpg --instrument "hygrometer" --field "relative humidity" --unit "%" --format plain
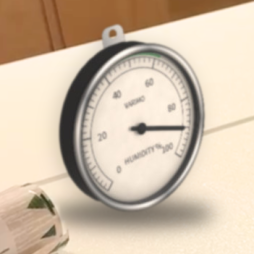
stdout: 90 %
